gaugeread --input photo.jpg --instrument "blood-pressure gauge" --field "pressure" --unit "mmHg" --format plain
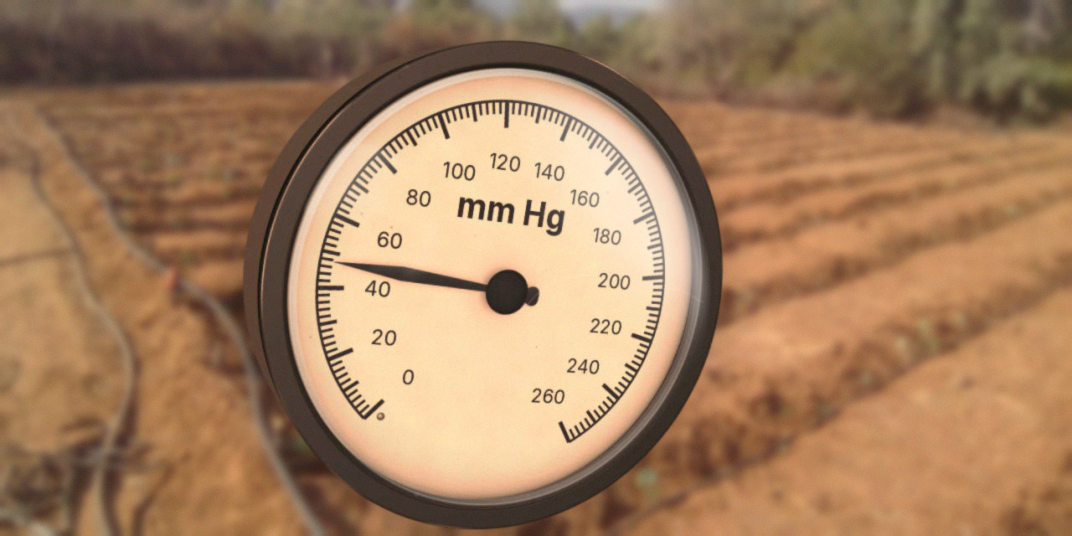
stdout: 48 mmHg
